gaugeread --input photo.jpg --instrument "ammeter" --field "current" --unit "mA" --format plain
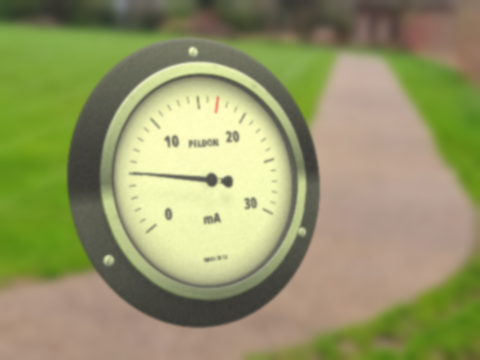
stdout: 5 mA
